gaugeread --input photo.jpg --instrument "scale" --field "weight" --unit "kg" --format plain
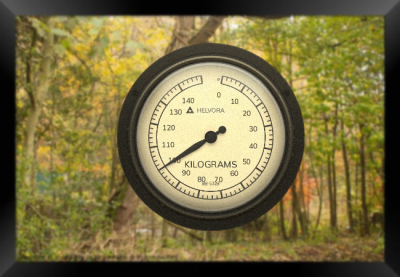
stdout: 100 kg
